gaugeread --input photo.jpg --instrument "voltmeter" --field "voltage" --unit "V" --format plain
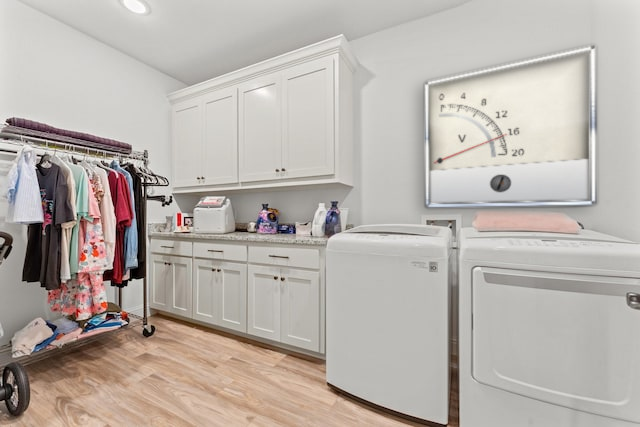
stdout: 16 V
